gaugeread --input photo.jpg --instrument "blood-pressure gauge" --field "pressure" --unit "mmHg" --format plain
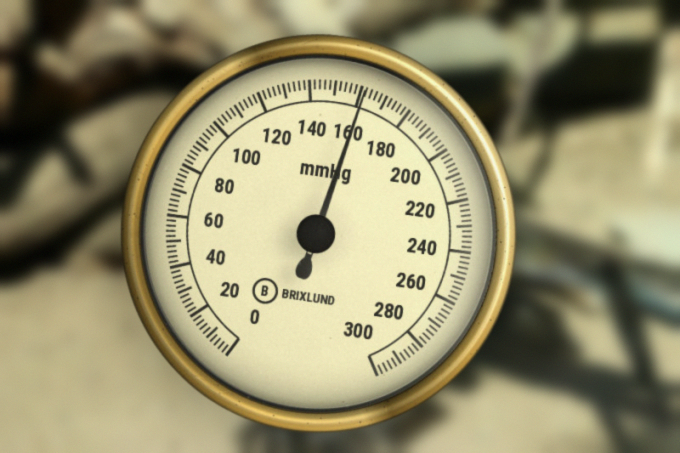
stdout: 162 mmHg
